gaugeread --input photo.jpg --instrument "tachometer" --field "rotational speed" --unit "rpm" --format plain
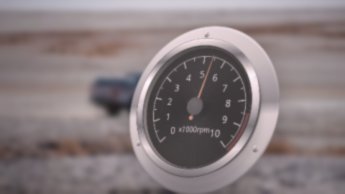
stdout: 5500 rpm
